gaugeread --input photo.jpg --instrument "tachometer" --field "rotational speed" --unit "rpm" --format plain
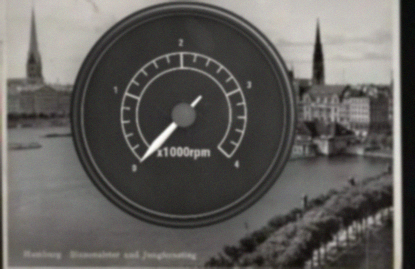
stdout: 0 rpm
